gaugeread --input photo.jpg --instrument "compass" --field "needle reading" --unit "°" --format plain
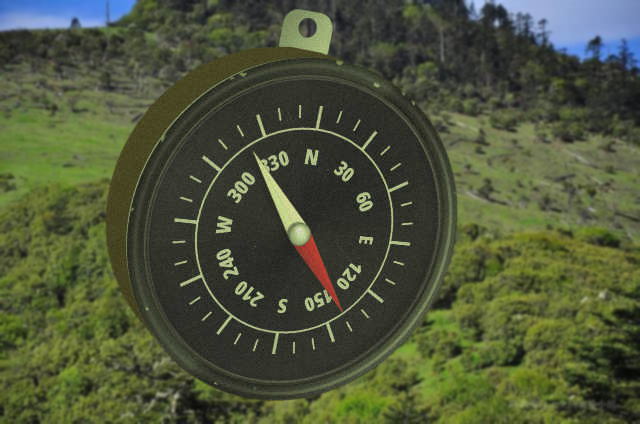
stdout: 140 °
